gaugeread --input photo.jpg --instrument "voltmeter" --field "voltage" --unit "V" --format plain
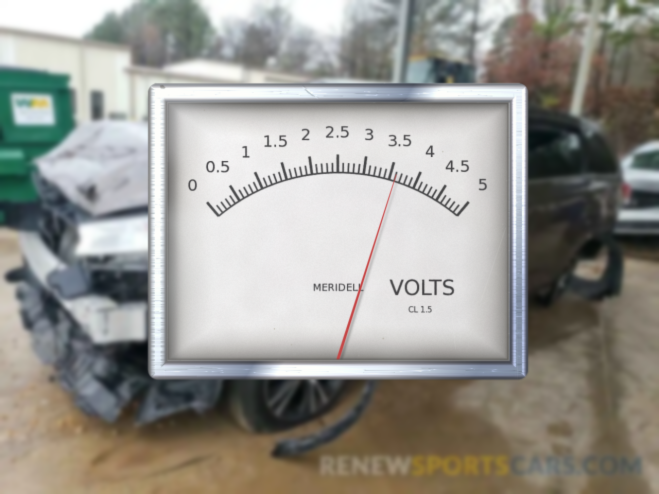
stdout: 3.6 V
